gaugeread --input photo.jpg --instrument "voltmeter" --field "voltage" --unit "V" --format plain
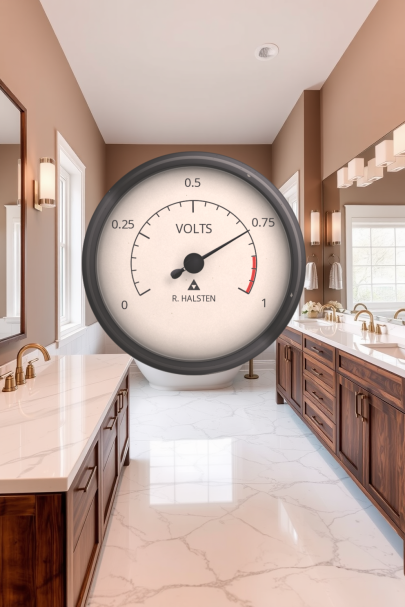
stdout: 0.75 V
